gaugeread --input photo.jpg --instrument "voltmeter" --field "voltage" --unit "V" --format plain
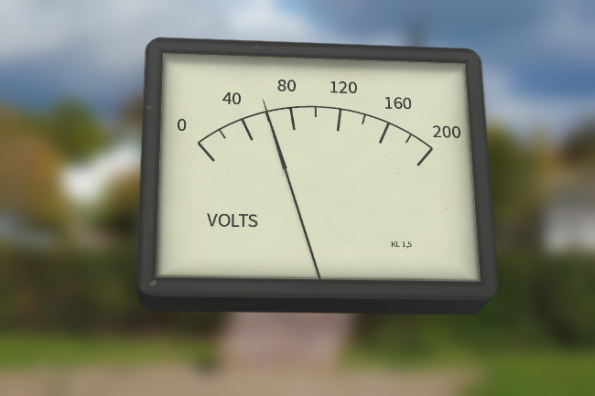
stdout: 60 V
